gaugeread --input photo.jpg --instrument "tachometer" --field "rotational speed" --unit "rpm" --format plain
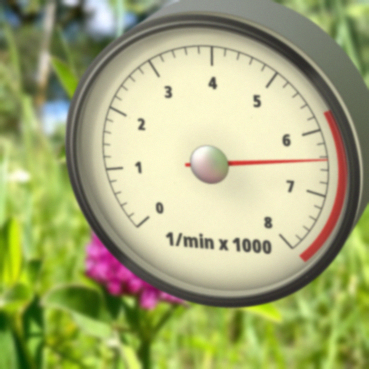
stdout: 6400 rpm
